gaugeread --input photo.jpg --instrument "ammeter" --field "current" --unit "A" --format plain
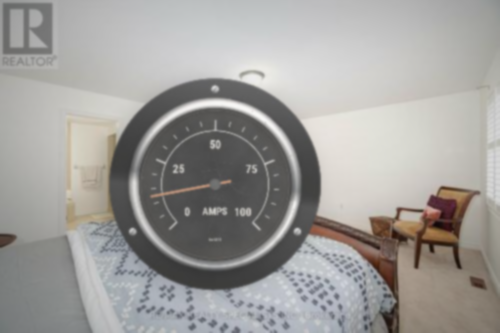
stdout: 12.5 A
